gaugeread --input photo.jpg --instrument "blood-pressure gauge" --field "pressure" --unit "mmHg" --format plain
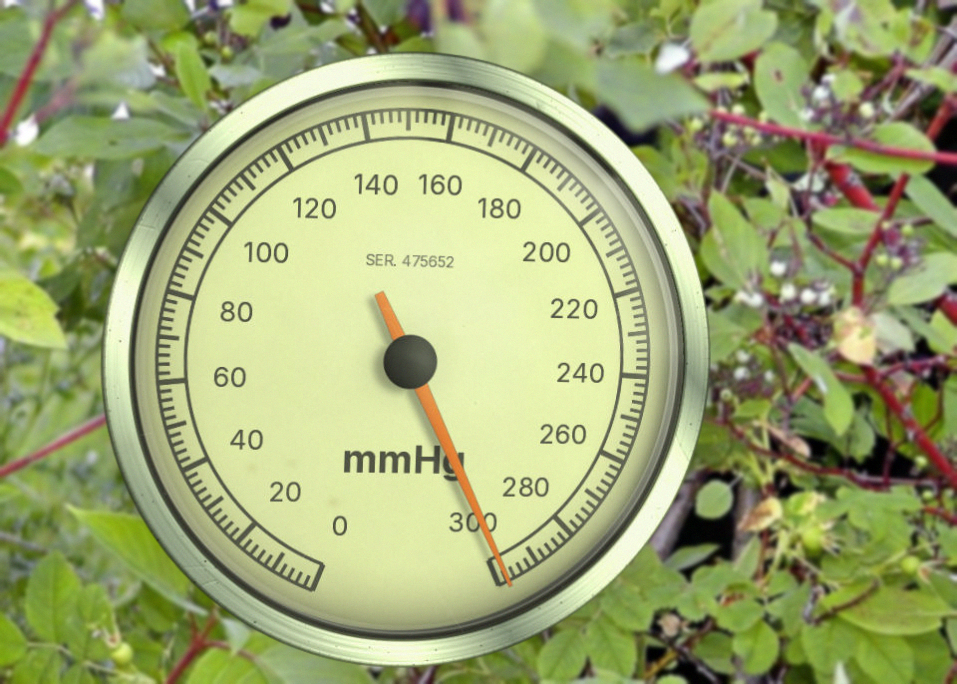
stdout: 298 mmHg
